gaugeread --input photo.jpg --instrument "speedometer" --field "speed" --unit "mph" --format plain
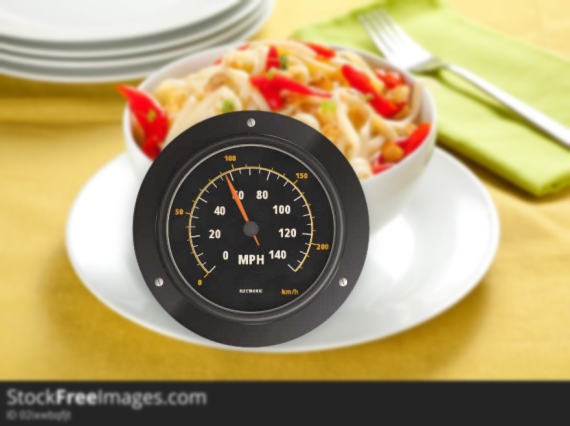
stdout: 57.5 mph
